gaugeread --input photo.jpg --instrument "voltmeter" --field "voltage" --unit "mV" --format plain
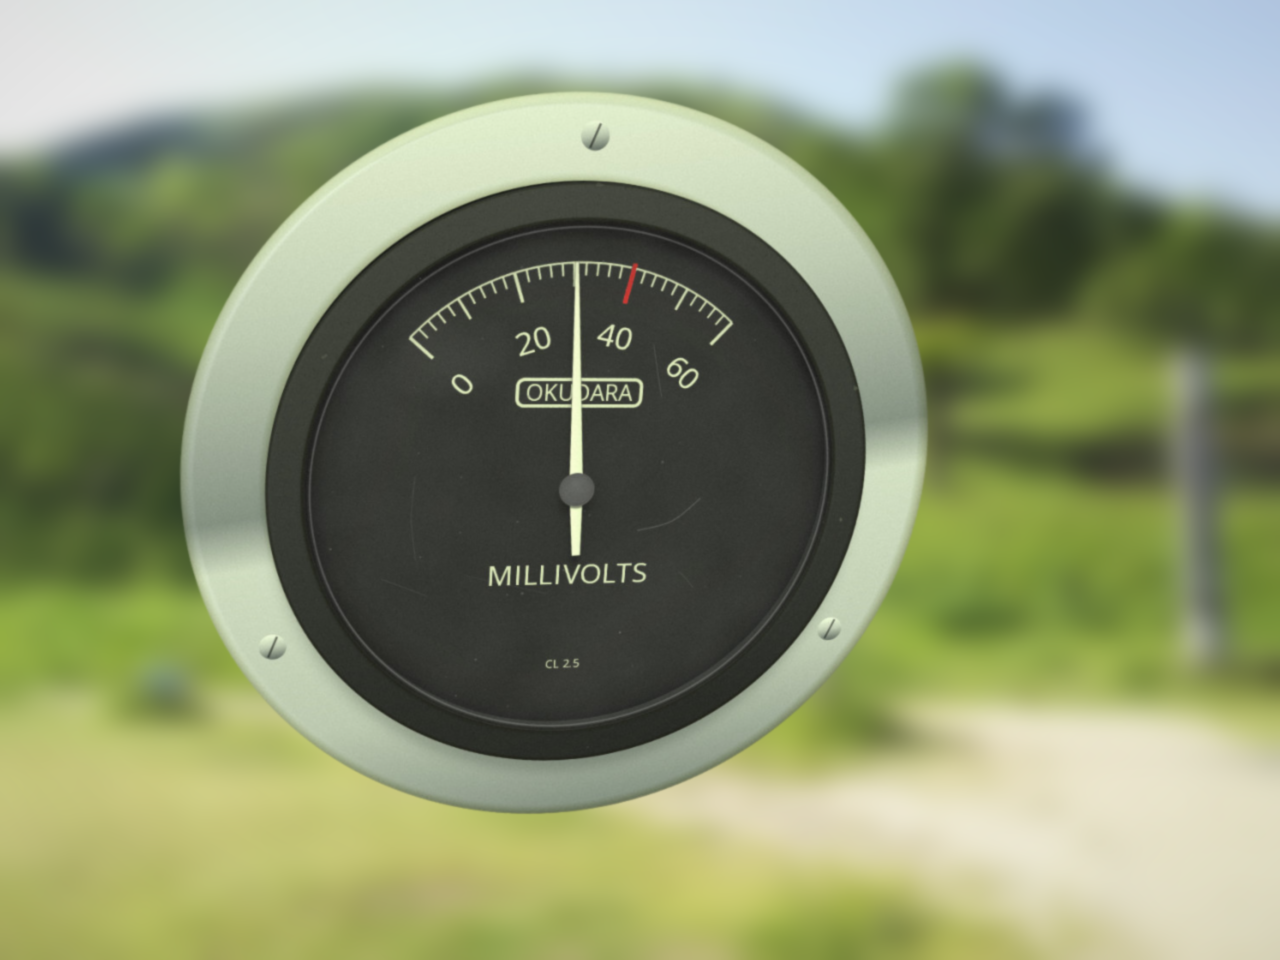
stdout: 30 mV
